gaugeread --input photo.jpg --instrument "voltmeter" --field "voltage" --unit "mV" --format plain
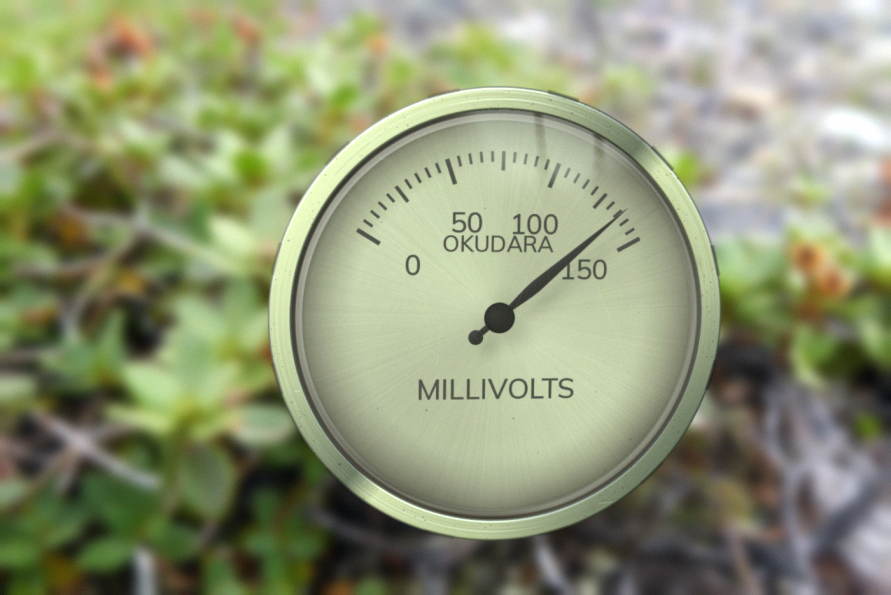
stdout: 135 mV
